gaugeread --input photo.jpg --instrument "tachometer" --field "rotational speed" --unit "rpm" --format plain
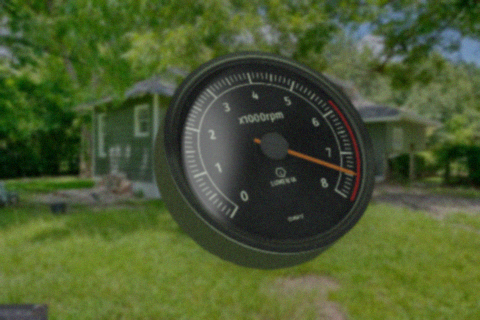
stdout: 7500 rpm
